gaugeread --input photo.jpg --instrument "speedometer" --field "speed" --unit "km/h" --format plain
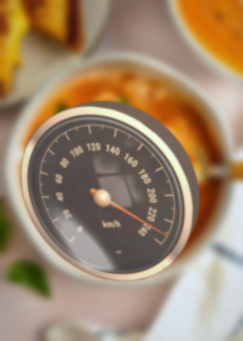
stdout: 230 km/h
